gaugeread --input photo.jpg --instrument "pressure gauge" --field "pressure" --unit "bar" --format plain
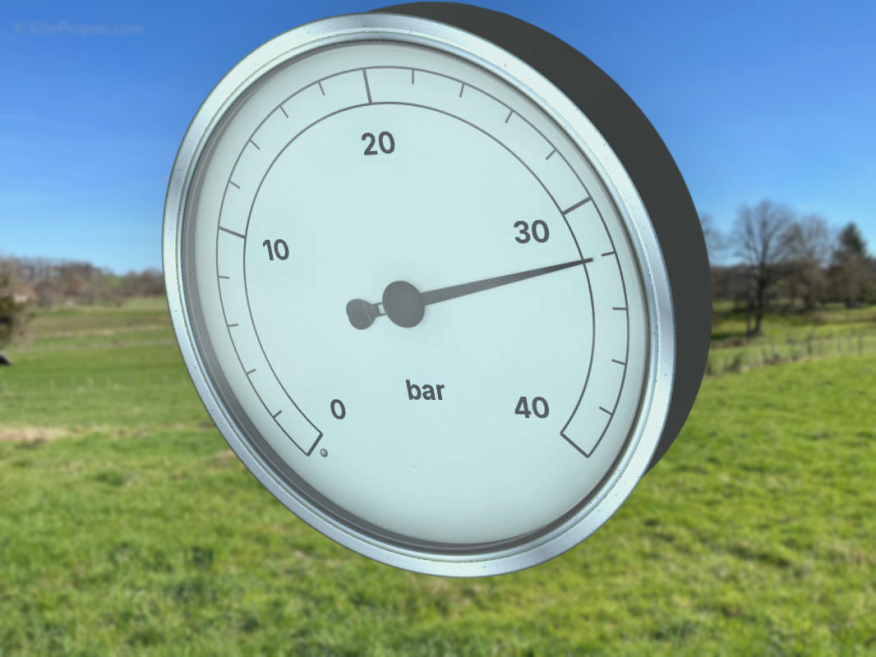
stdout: 32 bar
